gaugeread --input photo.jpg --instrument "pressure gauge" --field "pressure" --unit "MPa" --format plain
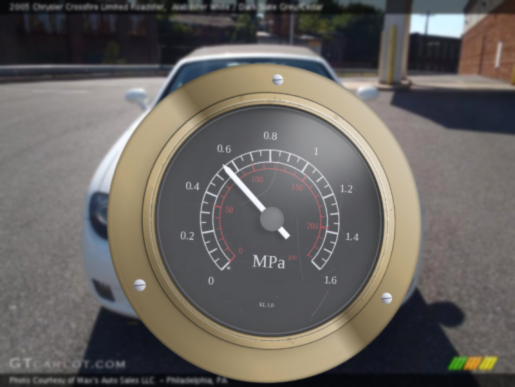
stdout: 0.55 MPa
